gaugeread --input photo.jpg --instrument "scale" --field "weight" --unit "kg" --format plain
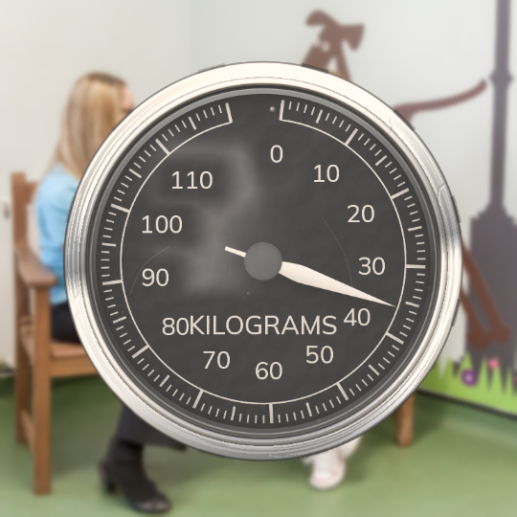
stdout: 36 kg
